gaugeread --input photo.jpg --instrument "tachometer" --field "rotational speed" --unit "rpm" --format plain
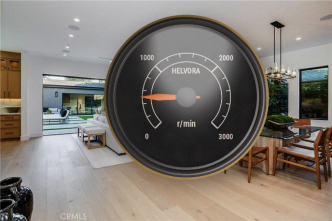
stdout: 500 rpm
